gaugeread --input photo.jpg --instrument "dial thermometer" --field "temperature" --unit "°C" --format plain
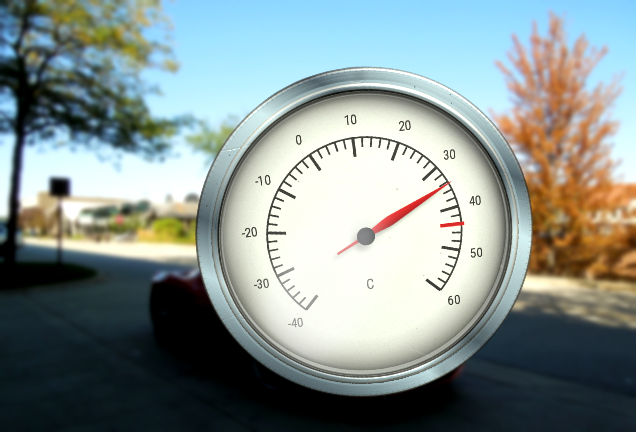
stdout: 34 °C
